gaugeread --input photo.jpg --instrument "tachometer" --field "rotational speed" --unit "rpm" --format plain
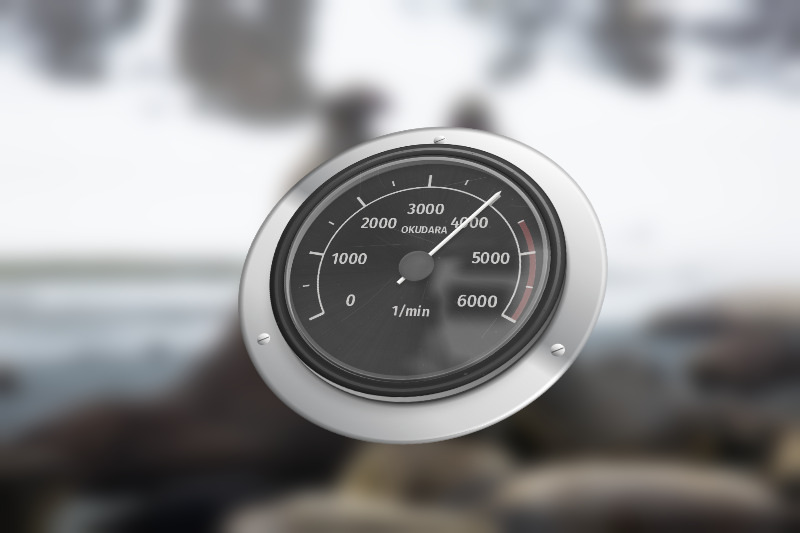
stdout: 4000 rpm
